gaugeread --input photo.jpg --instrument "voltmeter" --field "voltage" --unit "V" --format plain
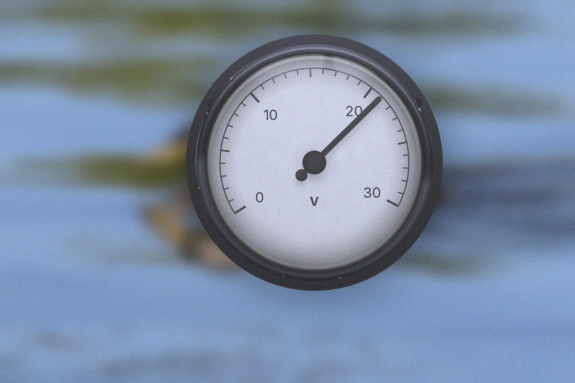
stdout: 21 V
